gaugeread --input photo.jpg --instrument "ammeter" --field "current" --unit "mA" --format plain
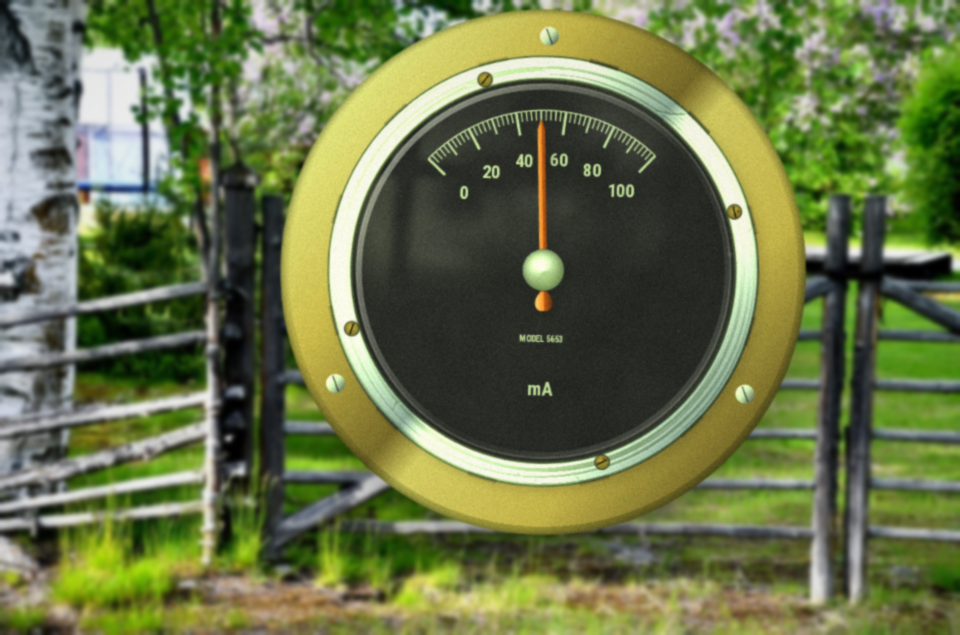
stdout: 50 mA
